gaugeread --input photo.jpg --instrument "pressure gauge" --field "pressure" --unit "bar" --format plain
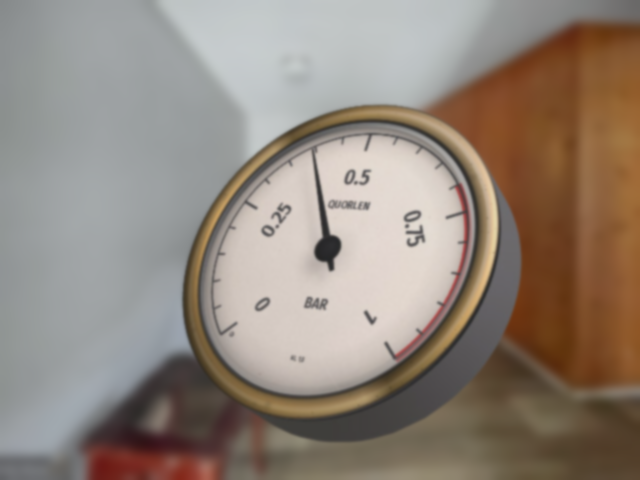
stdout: 0.4 bar
